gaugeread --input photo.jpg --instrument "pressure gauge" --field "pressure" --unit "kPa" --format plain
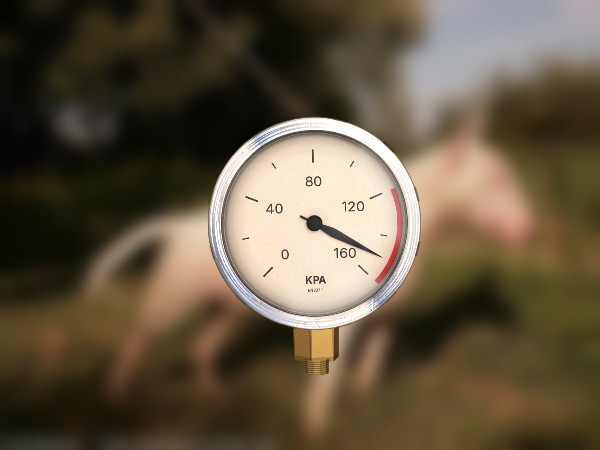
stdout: 150 kPa
